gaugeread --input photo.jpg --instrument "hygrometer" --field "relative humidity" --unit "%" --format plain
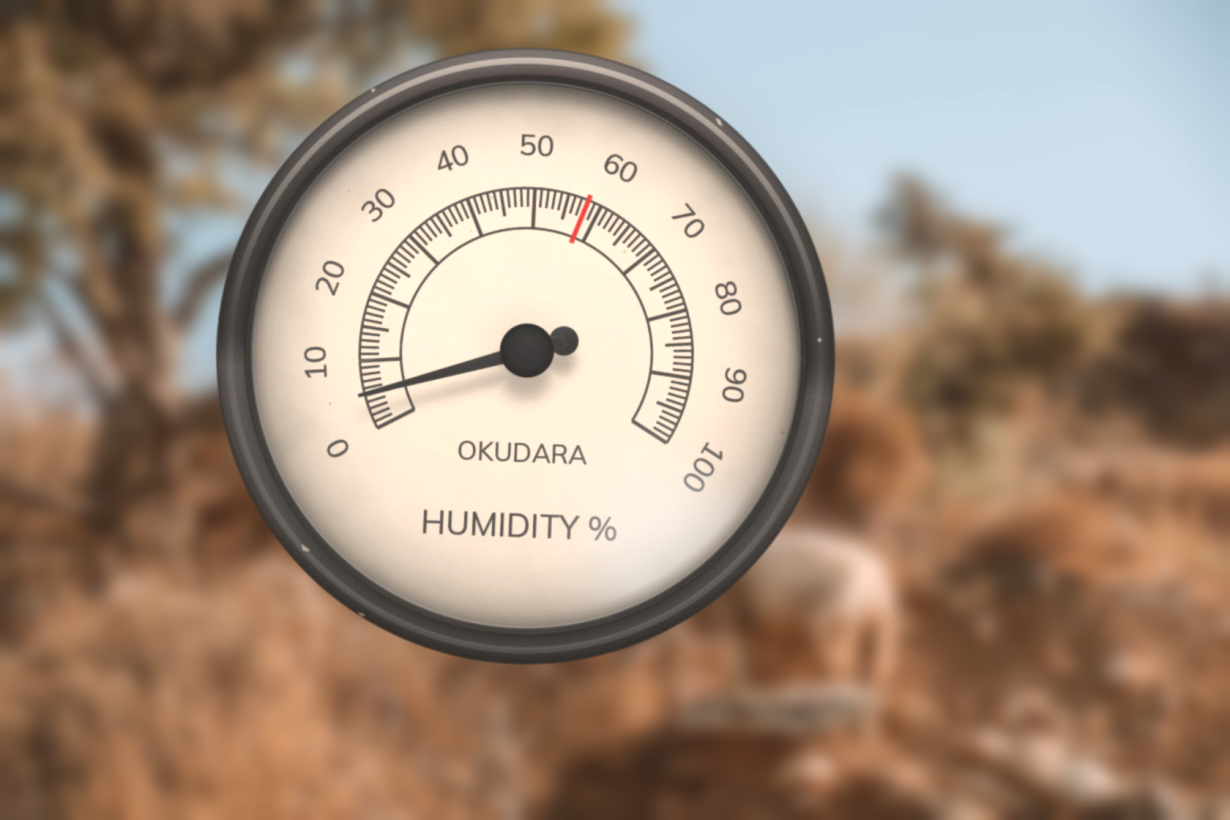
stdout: 5 %
